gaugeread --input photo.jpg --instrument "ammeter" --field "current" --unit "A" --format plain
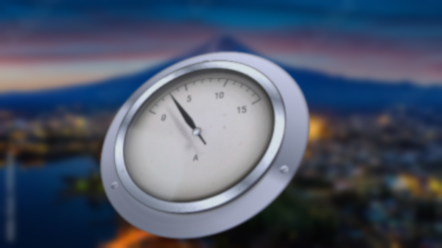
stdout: 3 A
